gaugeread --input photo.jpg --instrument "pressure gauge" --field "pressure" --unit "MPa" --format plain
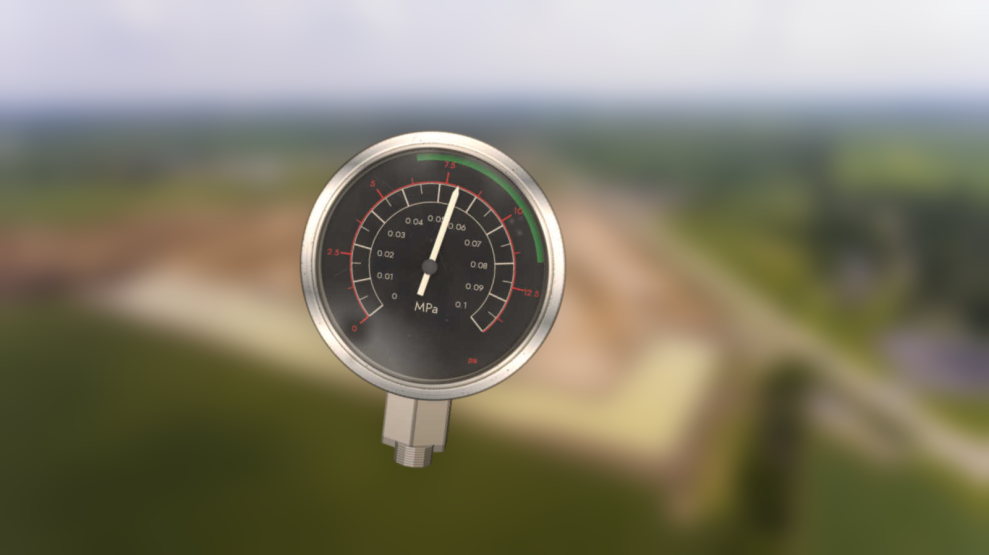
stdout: 0.055 MPa
